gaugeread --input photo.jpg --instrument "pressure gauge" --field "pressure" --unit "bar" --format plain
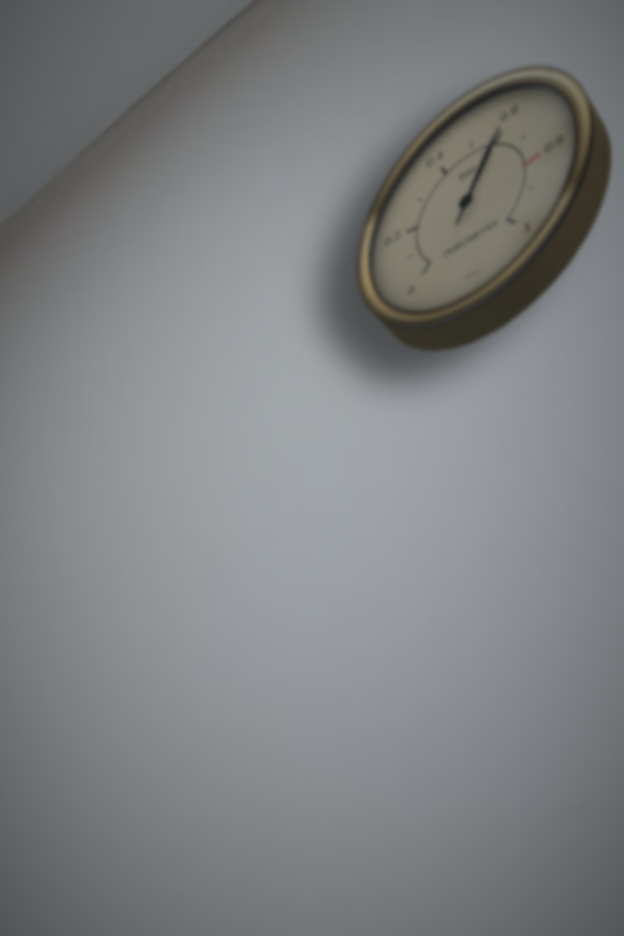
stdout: 0.6 bar
